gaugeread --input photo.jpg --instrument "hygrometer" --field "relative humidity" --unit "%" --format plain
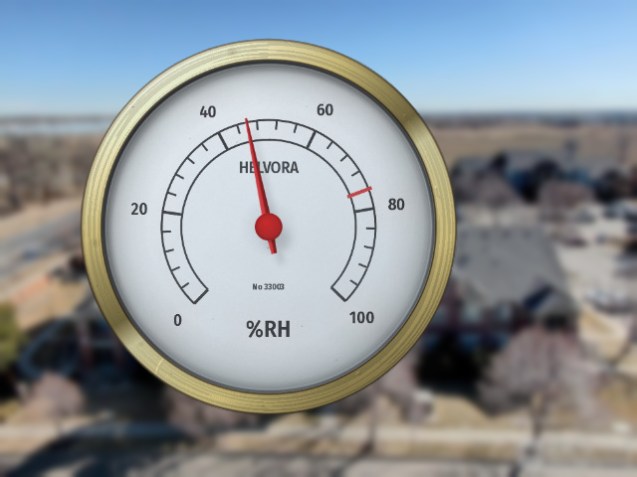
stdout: 46 %
